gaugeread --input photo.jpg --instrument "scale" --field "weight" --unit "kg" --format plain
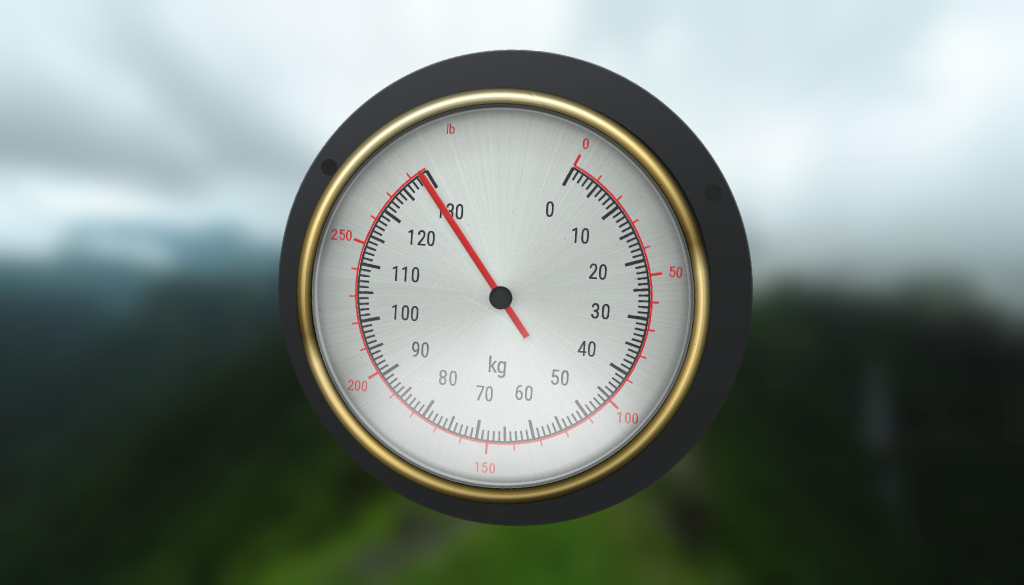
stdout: 129 kg
